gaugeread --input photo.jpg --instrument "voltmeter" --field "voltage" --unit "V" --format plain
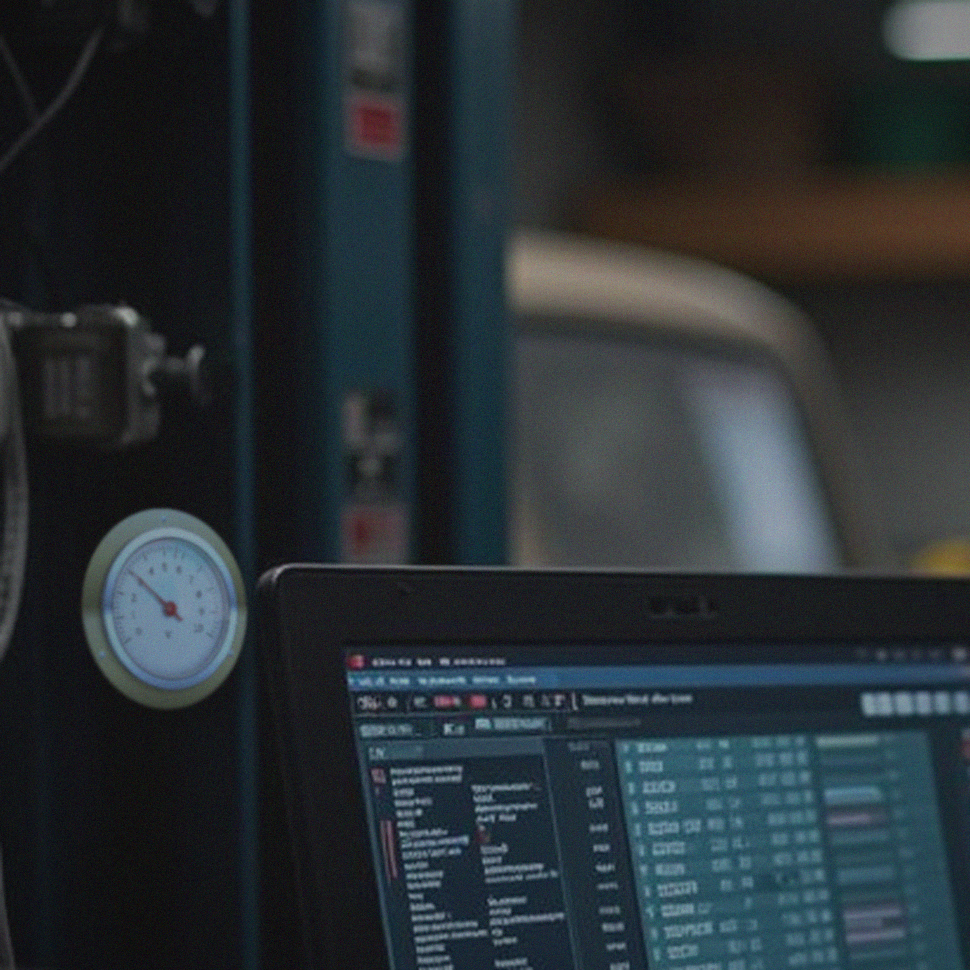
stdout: 3 V
